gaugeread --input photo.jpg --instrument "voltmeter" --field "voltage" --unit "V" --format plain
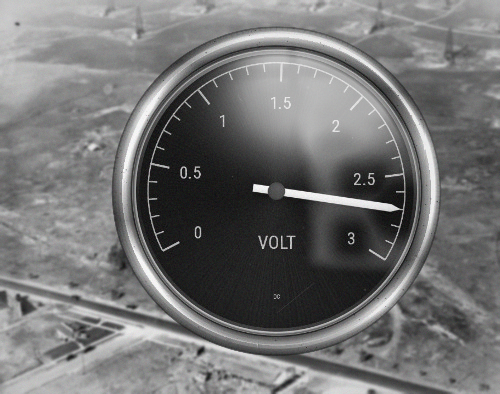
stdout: 2.7 V
